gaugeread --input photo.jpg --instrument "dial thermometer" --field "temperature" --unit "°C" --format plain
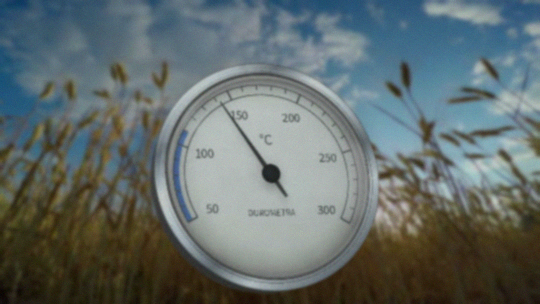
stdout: 140 °C
